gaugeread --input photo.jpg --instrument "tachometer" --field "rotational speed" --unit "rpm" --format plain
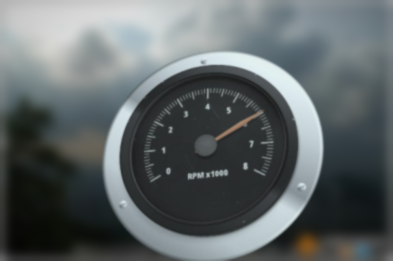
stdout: 6000 rpm
